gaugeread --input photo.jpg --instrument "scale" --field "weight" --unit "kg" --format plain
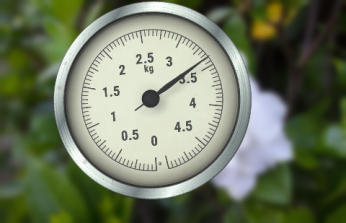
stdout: 3.4 kg
